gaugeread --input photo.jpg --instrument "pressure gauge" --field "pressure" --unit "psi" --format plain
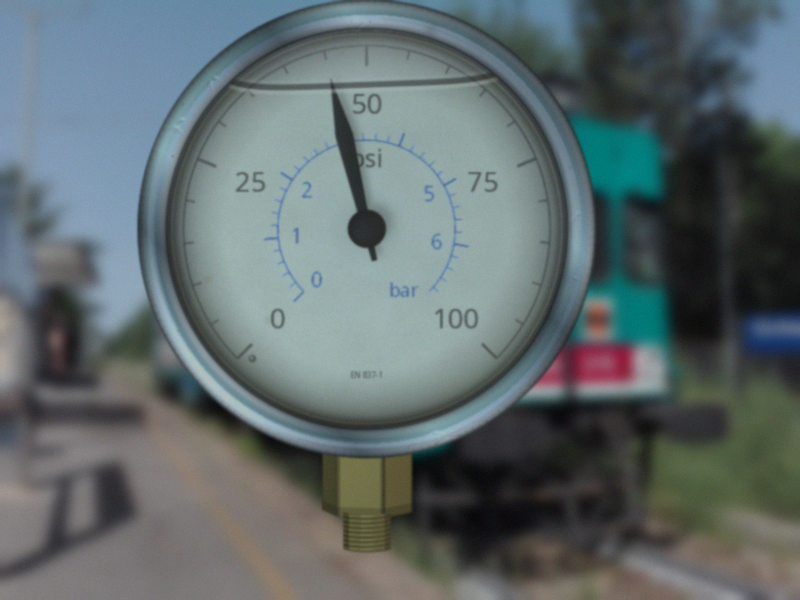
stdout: 45 psi
